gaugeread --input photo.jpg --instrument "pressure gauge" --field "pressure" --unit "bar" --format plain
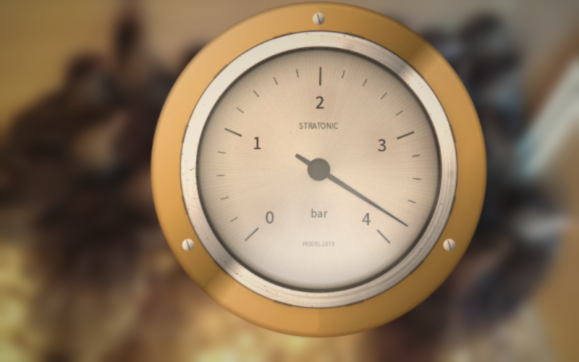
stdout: 3.8 bar
